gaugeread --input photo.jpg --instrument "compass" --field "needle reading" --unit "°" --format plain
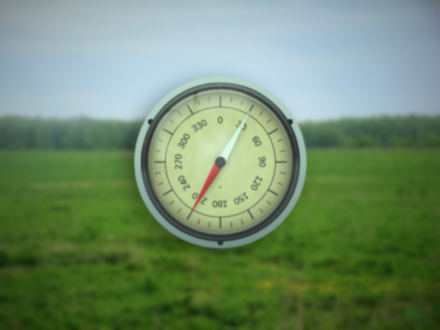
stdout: 210 °
